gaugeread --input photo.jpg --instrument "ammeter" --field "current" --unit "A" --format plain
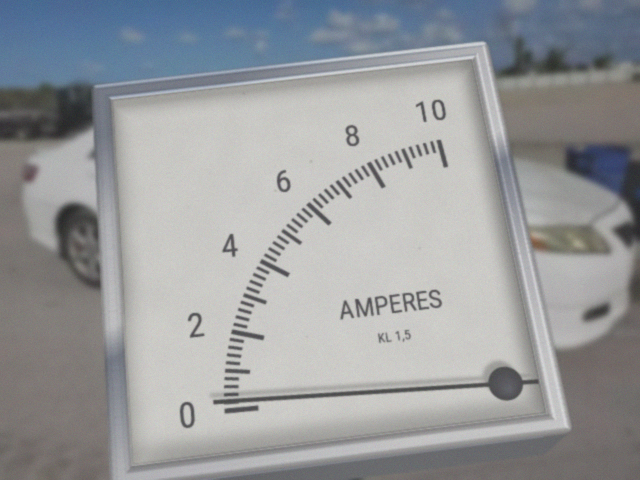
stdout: 0.2 A
